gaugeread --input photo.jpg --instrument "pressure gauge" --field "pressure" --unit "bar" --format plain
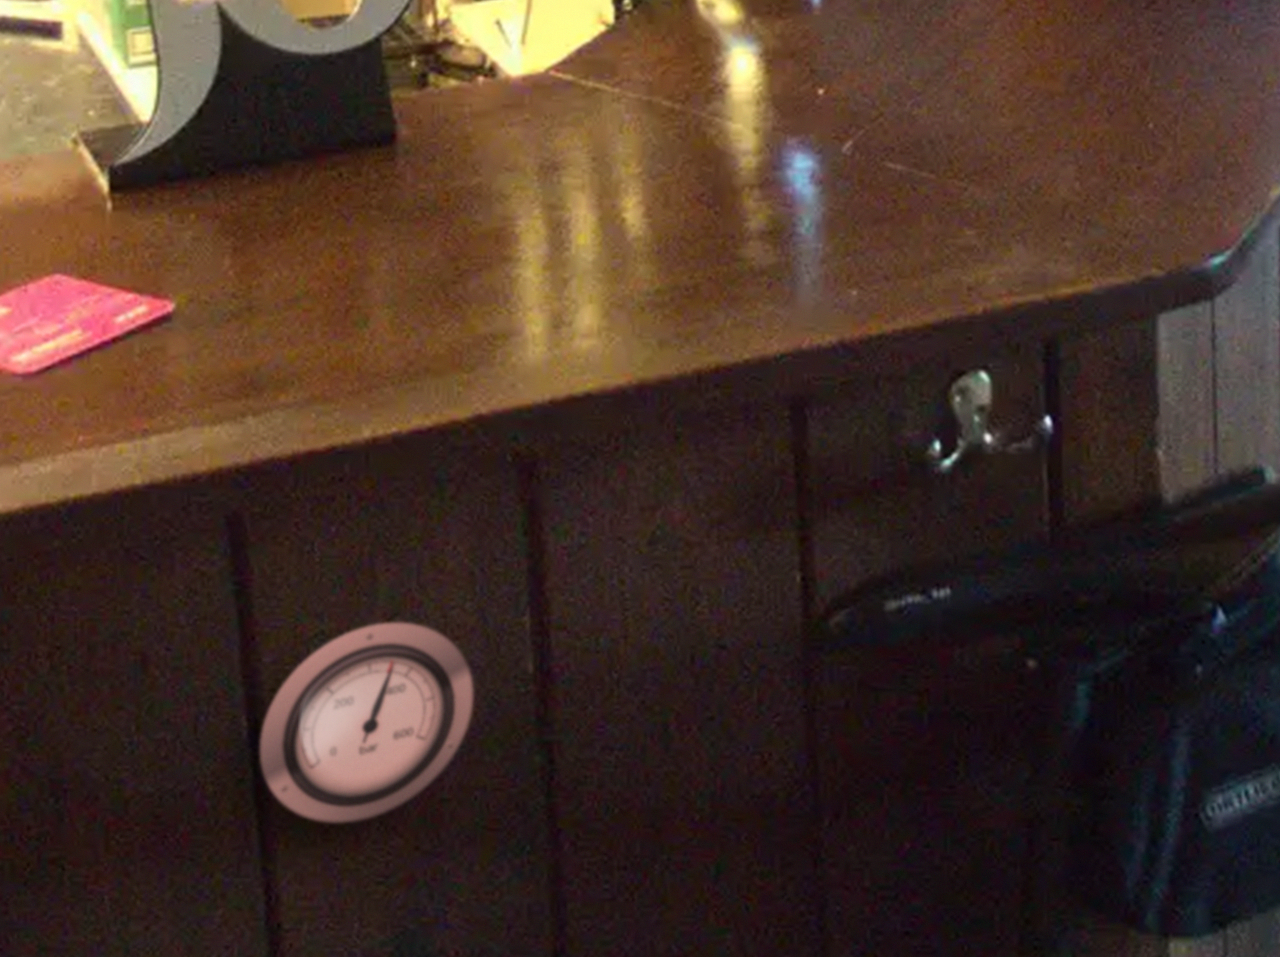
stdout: 350 bar
